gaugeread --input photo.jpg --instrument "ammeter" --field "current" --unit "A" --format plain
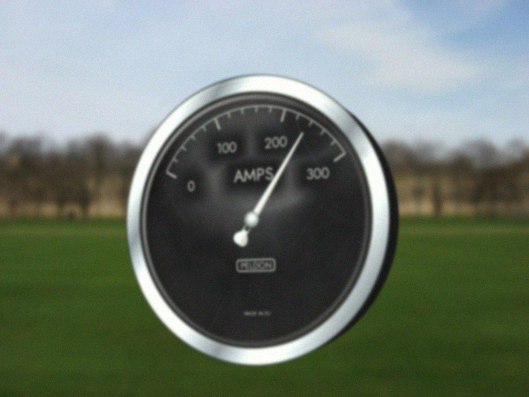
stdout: 240 A
